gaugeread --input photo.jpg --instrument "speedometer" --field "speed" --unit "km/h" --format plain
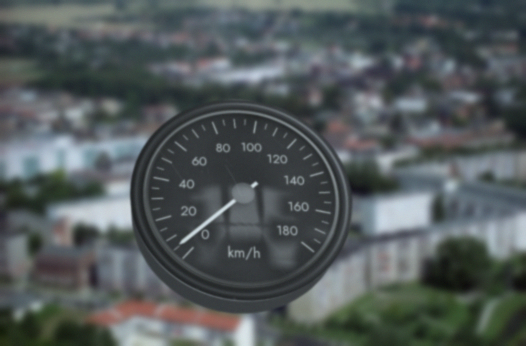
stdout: 5 km/h
